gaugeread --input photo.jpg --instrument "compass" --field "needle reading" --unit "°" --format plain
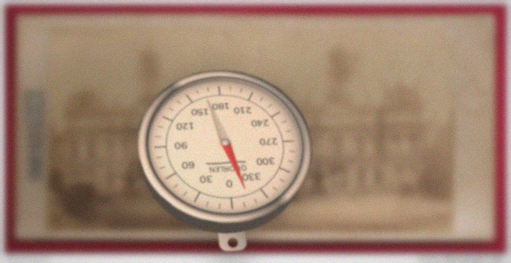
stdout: 345 °
